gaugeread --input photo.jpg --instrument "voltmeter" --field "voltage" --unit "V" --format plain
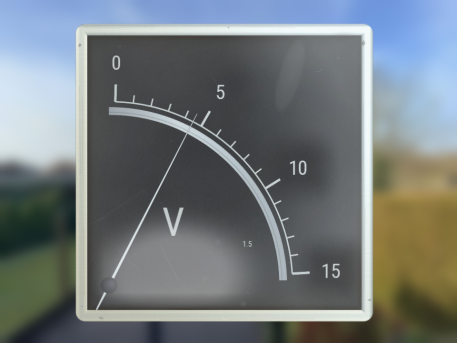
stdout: 4.5 V
